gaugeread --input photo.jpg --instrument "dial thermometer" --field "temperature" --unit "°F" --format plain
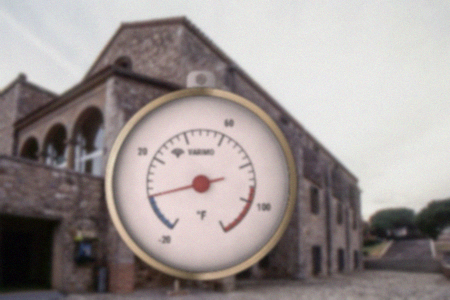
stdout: 0 °F
